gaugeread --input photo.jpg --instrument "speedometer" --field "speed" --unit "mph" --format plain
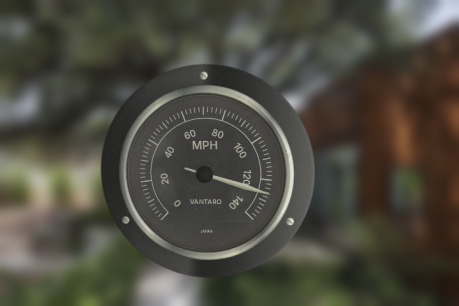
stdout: 126 mph
